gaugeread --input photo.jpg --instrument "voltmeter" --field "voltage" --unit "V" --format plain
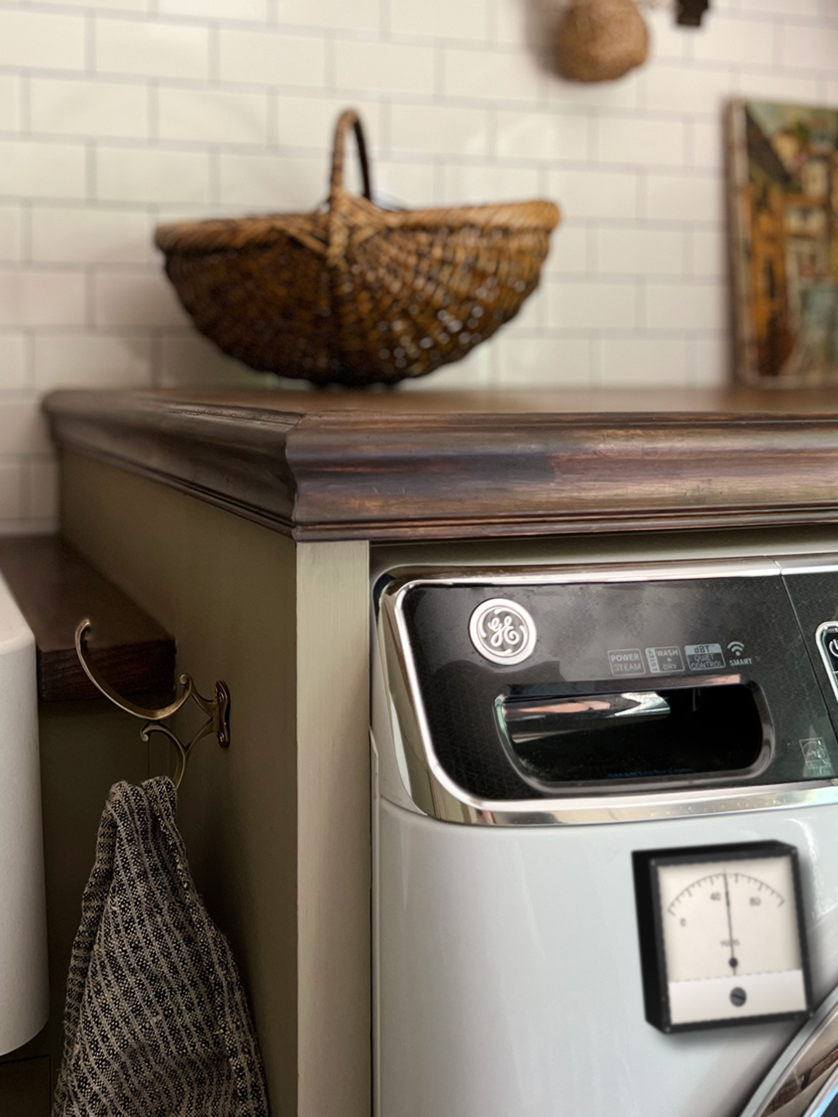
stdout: 50 V
